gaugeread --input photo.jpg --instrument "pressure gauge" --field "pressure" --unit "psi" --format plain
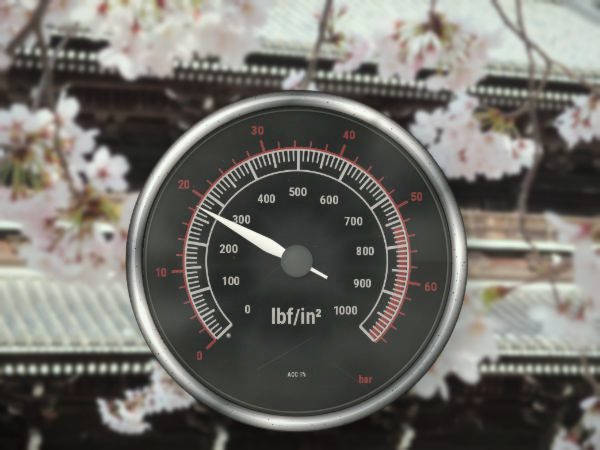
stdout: 270 psi
